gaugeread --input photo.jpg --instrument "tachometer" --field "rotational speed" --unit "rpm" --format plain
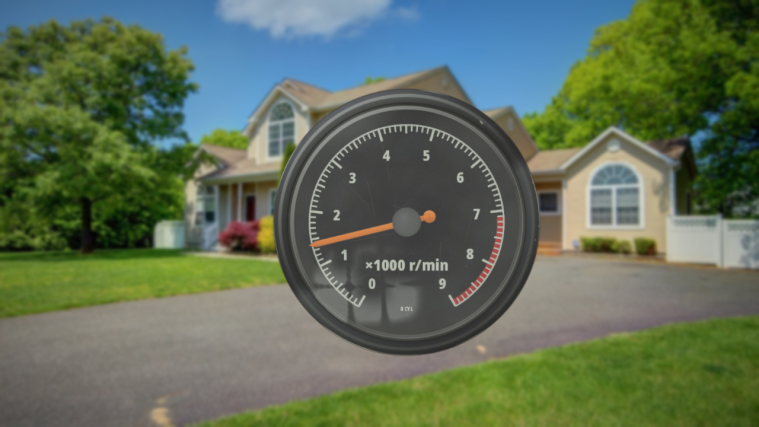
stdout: 1400 rpm
